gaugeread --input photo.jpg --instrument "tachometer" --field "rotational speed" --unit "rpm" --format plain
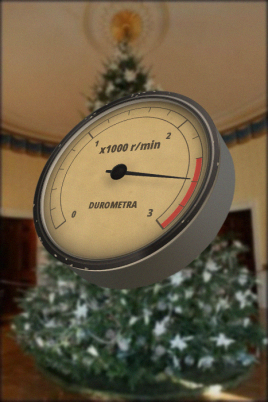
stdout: 2600 rpm
